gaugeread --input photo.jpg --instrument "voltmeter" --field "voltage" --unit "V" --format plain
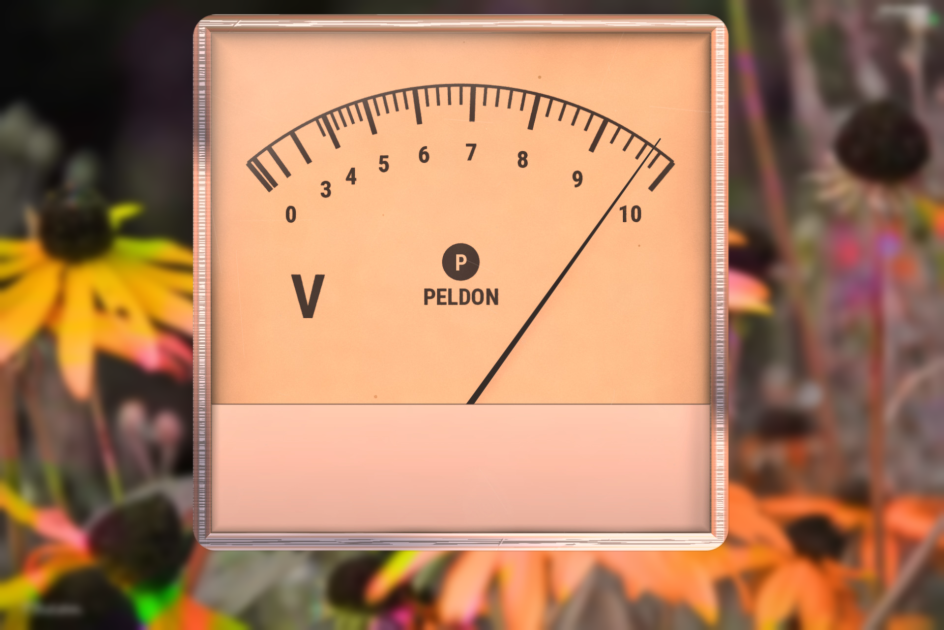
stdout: 9.7 V
